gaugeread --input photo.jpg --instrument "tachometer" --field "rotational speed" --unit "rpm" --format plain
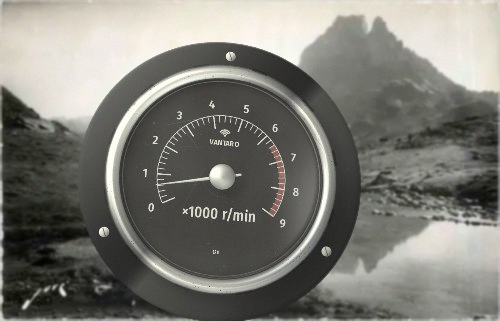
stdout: 600 rpm
